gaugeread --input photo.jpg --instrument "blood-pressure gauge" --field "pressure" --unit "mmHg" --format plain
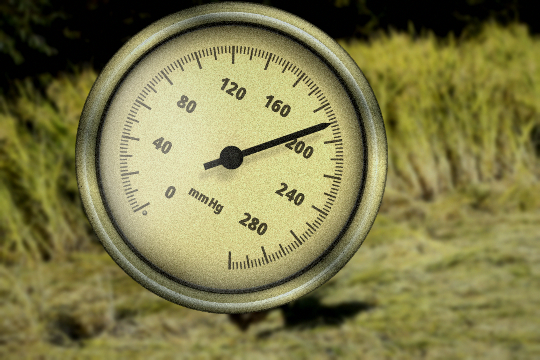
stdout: 190 mmHg
